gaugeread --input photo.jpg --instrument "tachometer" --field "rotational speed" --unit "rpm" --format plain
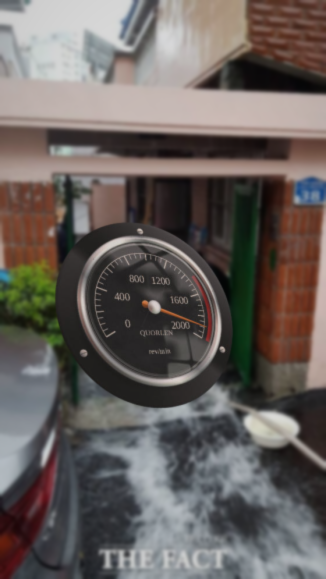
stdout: 1900 rpm
